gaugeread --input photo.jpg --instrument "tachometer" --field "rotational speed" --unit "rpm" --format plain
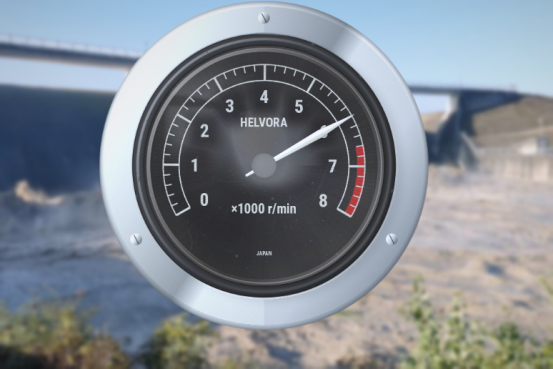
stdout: 6000 rpm
